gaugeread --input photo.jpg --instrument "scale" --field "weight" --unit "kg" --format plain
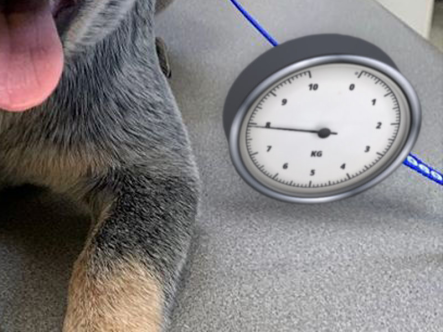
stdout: 8 kg
